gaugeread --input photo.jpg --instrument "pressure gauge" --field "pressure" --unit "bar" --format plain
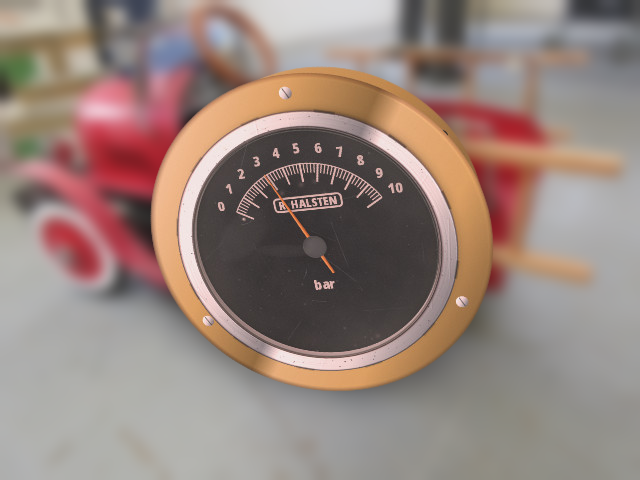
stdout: 3 bar
